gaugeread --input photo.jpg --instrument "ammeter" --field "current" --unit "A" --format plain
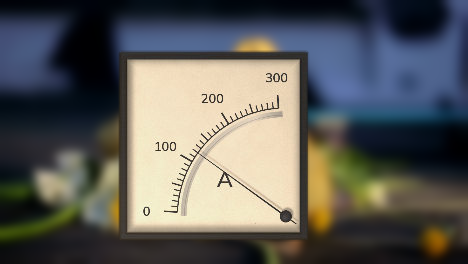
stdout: 120 A
